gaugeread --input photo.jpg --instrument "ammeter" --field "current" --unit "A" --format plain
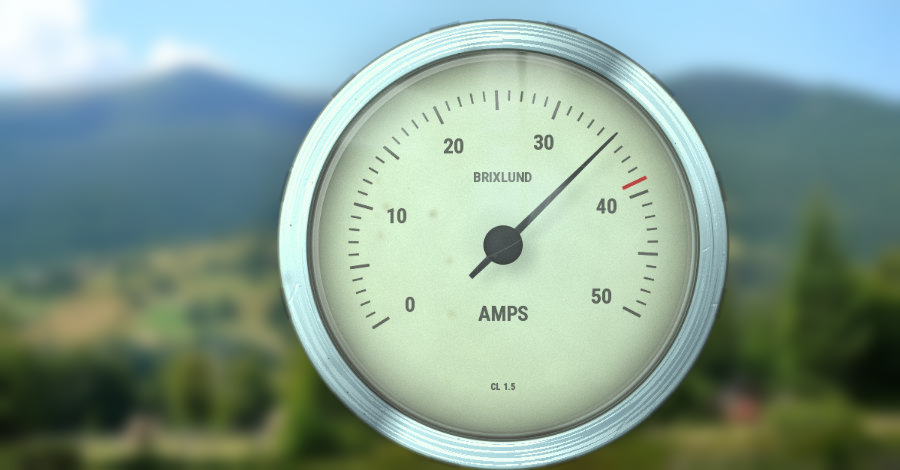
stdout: 35 A
